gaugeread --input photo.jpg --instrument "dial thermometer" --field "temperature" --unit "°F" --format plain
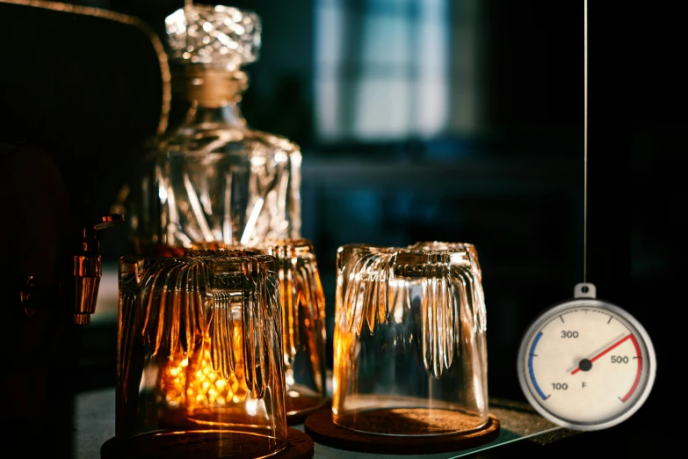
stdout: 450 °F
